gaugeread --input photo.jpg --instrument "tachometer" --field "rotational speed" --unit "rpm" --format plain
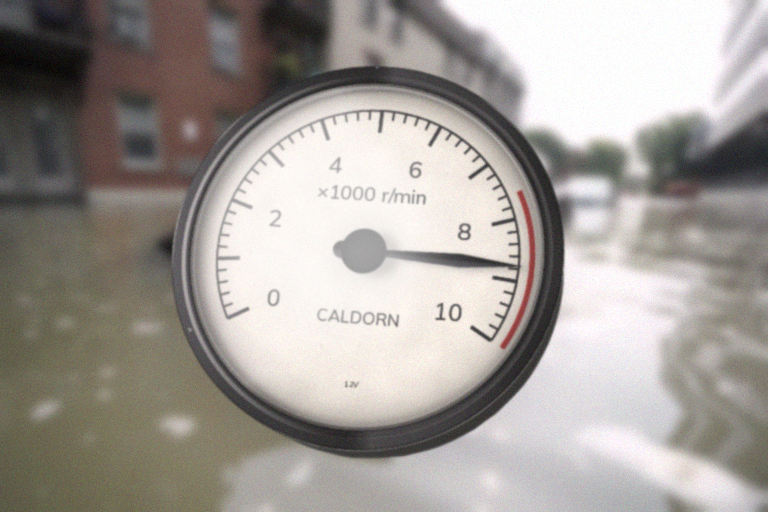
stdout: 8800 rpm
